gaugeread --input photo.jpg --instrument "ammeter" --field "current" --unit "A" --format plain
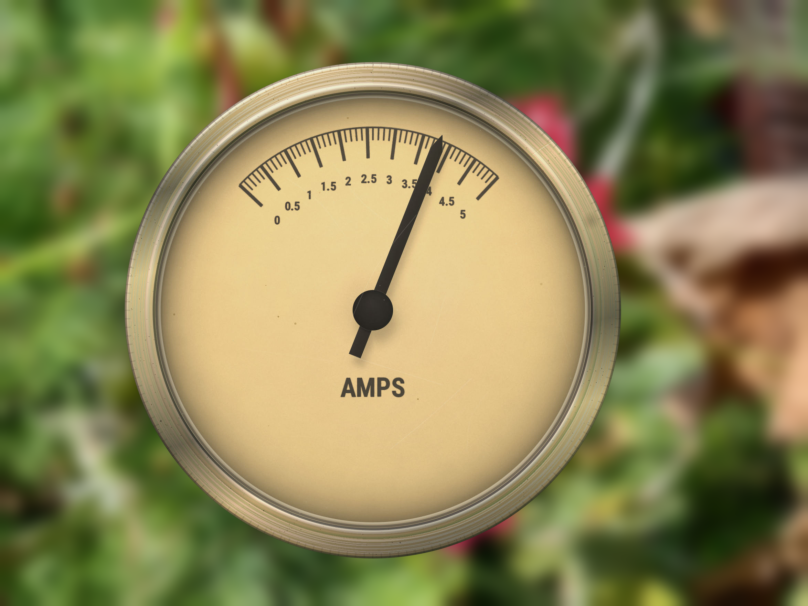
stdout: 3.8 A
